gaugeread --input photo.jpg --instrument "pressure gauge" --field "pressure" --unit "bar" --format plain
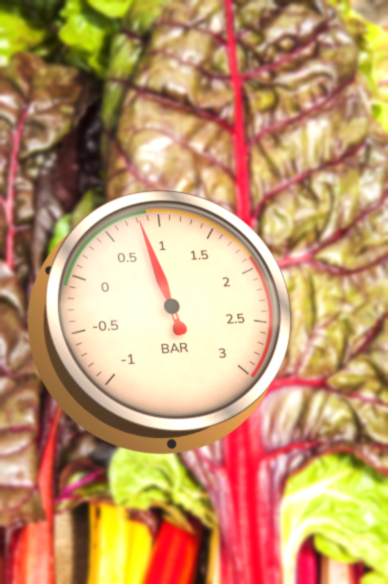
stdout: 0.8 bar
